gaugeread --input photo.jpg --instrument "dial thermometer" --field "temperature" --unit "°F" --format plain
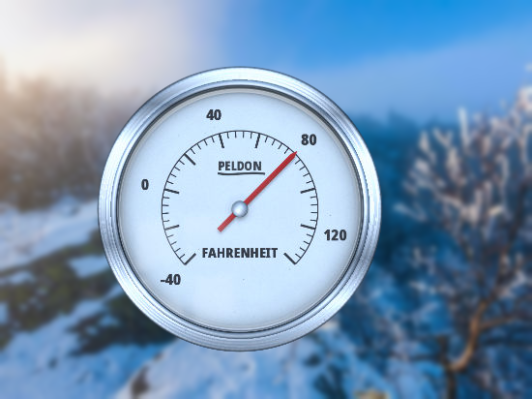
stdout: 80 °F
